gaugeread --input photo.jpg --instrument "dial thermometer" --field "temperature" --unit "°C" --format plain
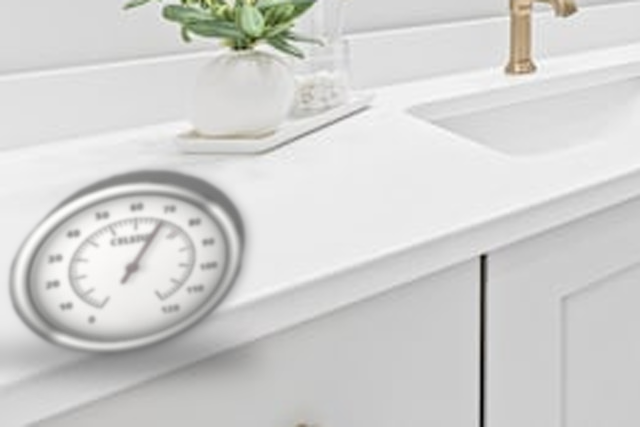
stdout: 70 °C
